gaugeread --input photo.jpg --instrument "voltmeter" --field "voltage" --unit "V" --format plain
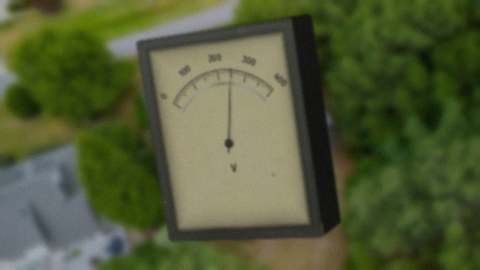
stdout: 250 V
